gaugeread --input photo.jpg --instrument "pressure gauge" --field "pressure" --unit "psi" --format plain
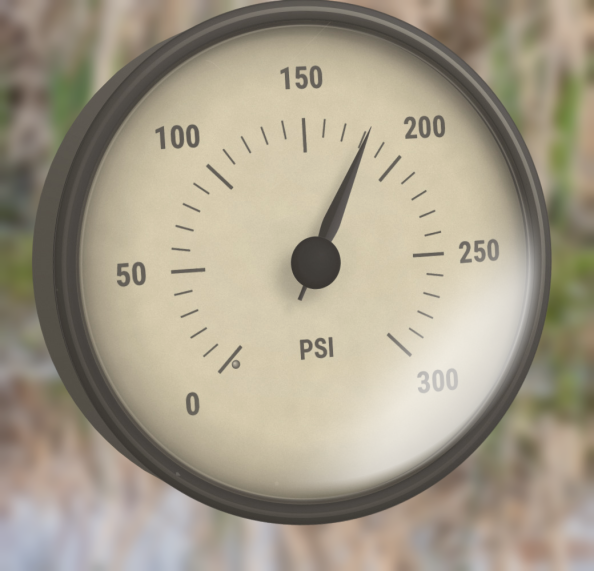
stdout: 180 psi
